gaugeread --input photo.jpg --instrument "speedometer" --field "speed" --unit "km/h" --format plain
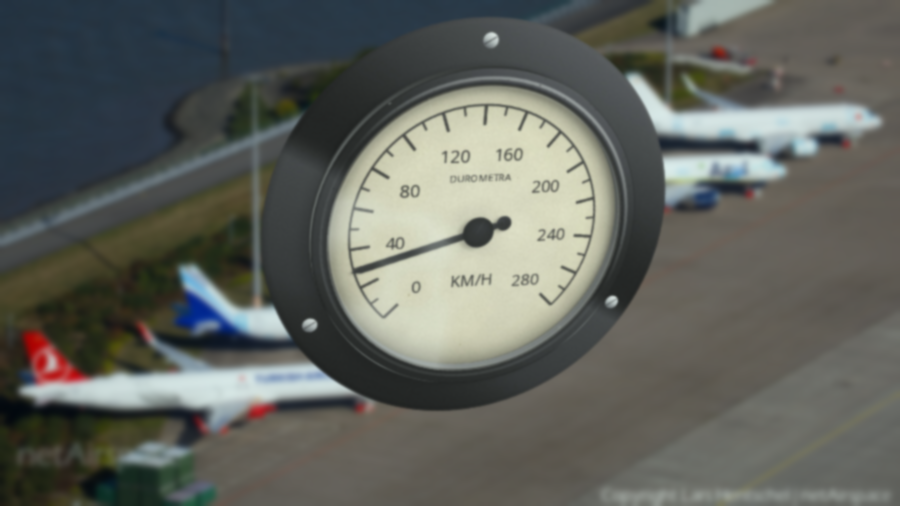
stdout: 30 km/h
